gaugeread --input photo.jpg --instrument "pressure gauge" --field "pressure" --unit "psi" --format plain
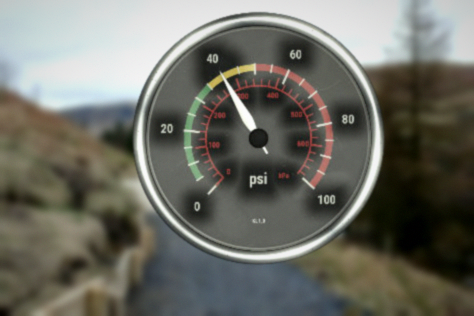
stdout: 40 psi
